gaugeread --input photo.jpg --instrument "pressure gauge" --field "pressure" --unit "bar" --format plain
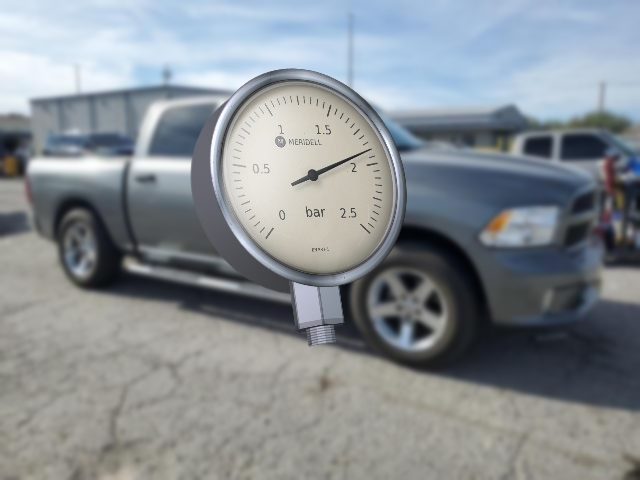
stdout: 1.9 bar
